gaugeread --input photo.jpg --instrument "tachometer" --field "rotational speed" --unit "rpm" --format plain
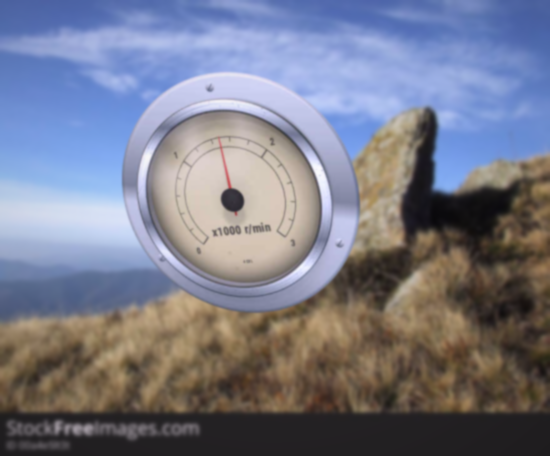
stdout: 1500 rpm
